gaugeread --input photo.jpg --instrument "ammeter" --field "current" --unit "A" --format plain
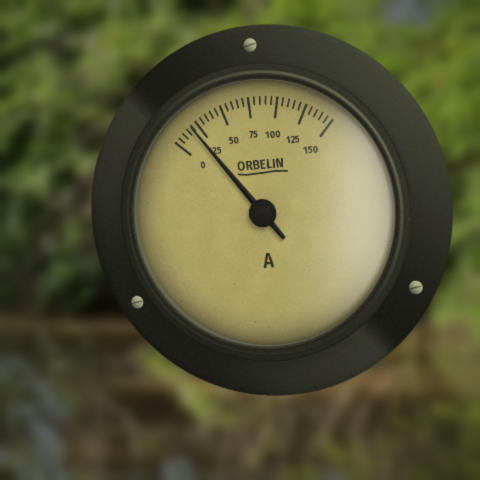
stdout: 20 A
